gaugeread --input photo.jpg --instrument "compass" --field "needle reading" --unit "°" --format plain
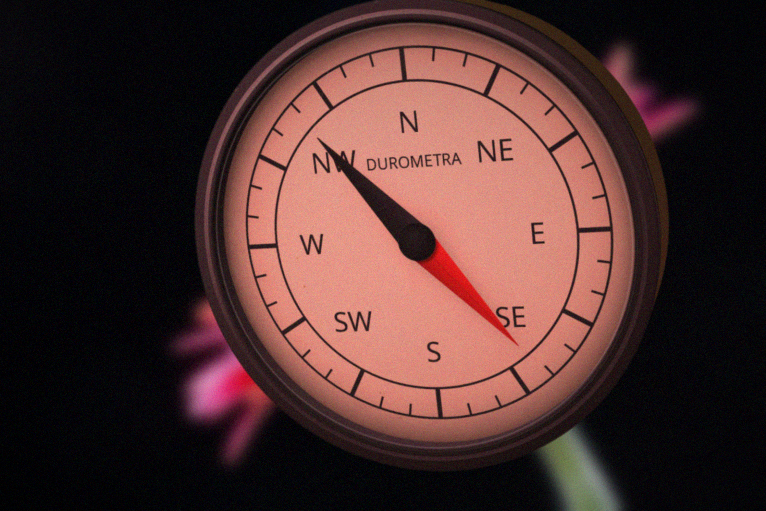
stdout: 140 °
